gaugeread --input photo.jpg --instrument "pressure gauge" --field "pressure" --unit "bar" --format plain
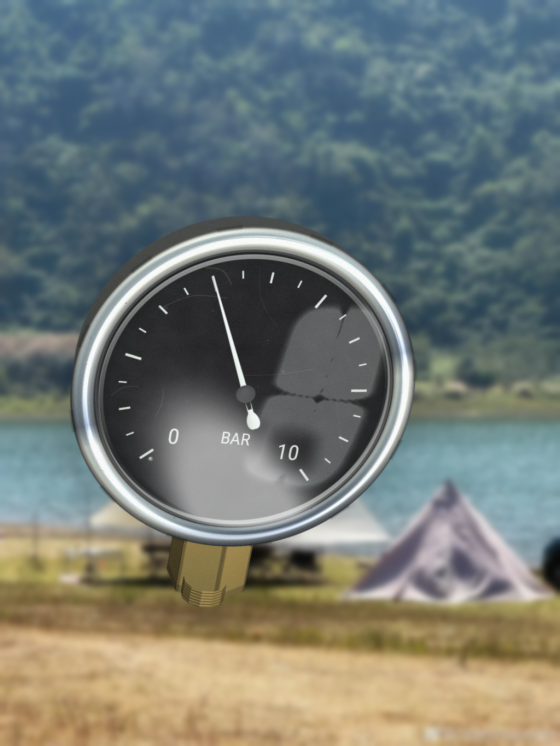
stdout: 4 bar
